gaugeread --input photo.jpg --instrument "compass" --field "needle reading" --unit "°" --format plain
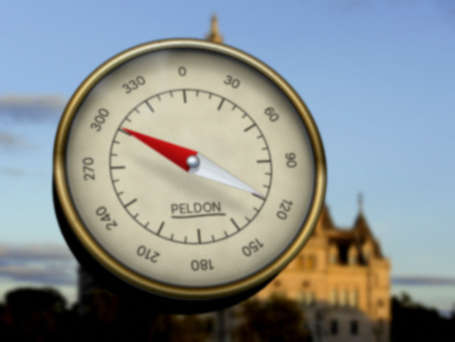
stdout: 300 °
